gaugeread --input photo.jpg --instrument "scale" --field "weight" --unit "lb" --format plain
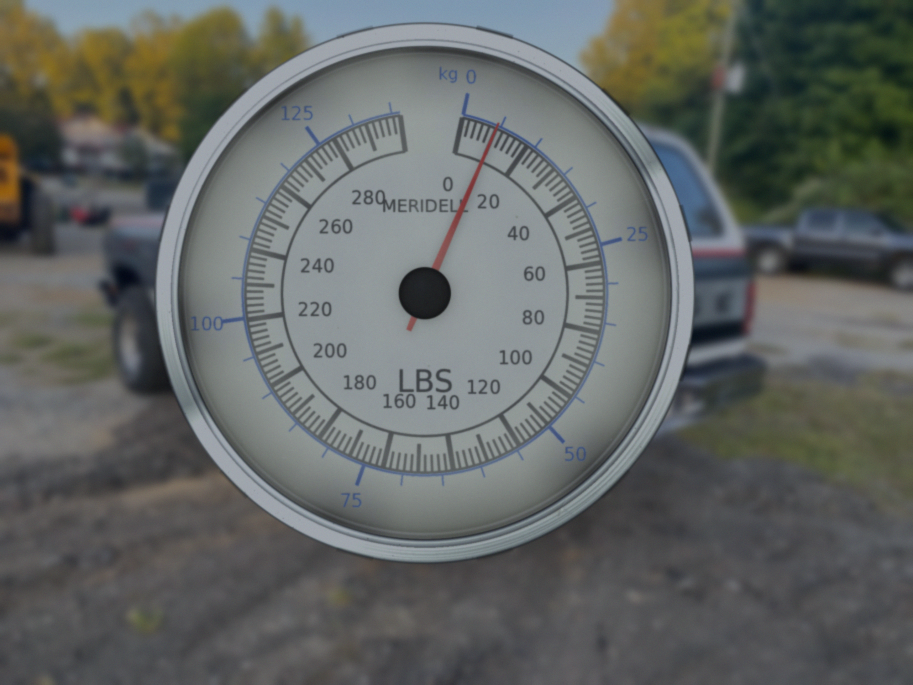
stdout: 10 lb
